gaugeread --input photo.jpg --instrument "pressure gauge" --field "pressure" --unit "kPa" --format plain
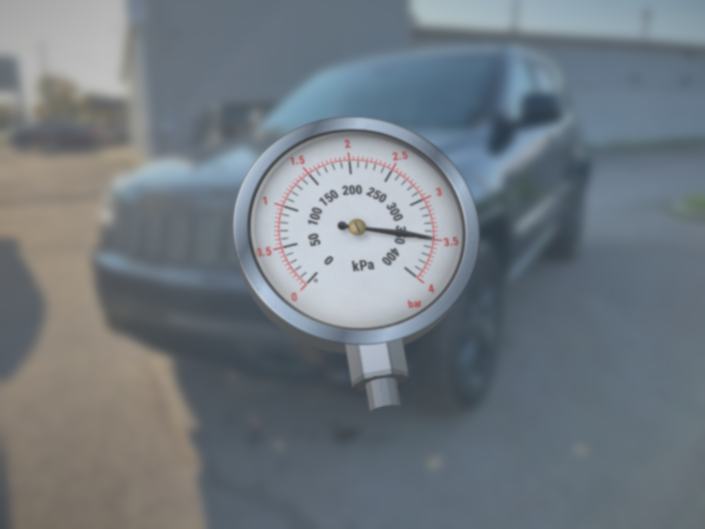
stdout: 350 kPa
